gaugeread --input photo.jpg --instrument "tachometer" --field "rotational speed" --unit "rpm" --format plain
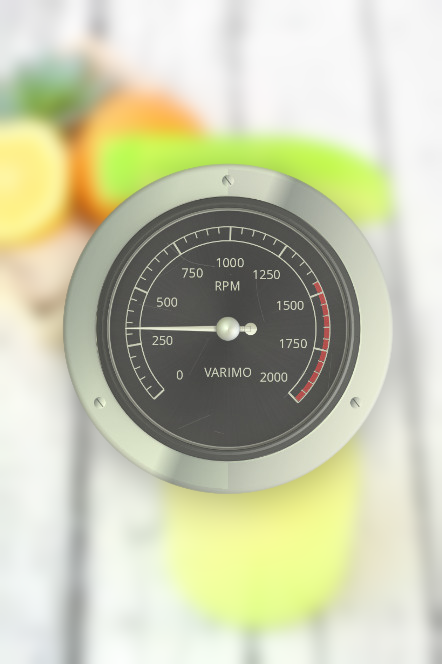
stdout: 325 rpm
